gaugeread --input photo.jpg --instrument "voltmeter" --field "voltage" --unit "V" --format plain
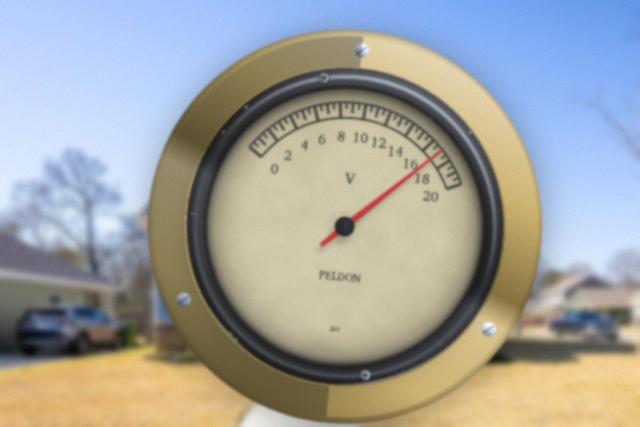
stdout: 17 V
